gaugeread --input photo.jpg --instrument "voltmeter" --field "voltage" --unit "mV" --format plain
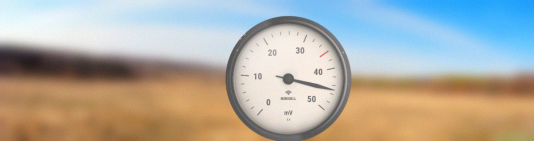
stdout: 45 mV
